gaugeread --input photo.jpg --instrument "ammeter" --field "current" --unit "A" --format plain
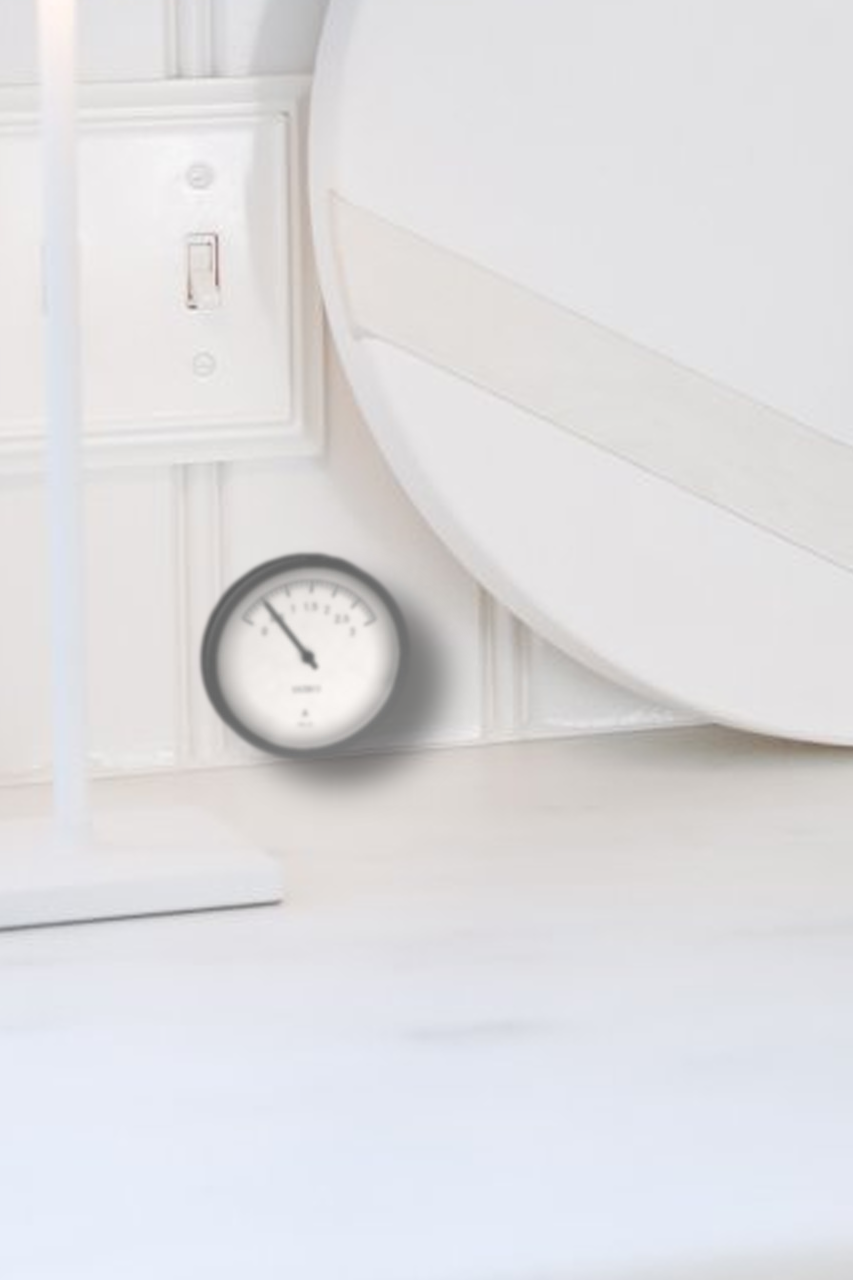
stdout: 0.5 A
